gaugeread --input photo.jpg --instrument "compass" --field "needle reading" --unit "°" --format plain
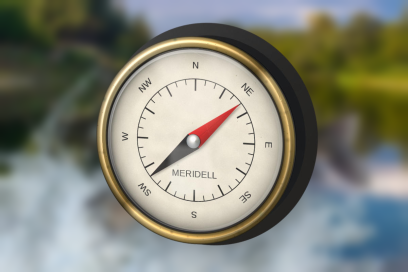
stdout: 50 °
